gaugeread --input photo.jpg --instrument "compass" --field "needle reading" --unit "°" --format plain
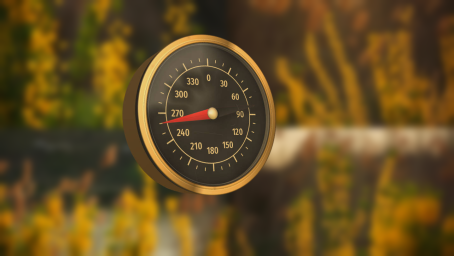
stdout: 260 °
